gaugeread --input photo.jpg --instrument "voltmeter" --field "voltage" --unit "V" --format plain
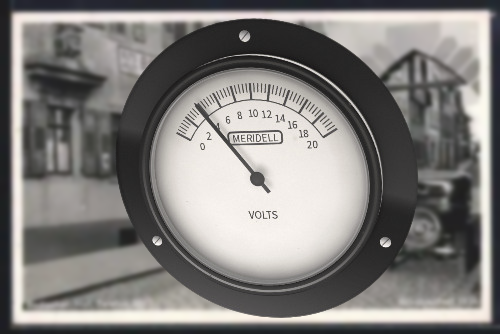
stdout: 4 V
